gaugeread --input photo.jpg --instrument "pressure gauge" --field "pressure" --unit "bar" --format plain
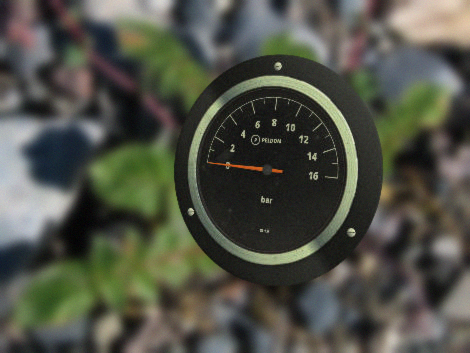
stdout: 0 bar
